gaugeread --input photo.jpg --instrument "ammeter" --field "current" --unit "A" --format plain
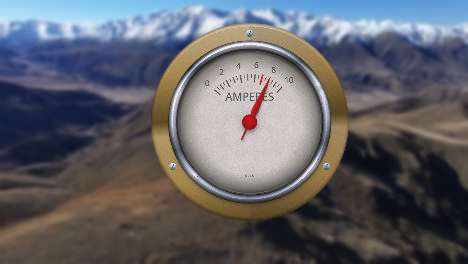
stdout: 8 A
